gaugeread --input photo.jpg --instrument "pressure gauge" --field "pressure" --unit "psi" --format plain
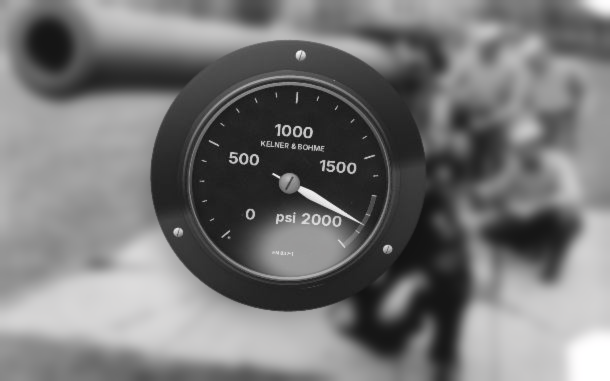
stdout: 1850 psi
